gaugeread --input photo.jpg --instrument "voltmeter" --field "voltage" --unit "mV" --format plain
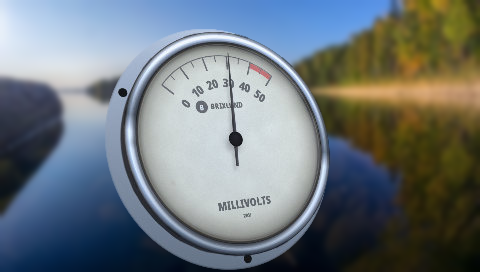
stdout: 30 mV
